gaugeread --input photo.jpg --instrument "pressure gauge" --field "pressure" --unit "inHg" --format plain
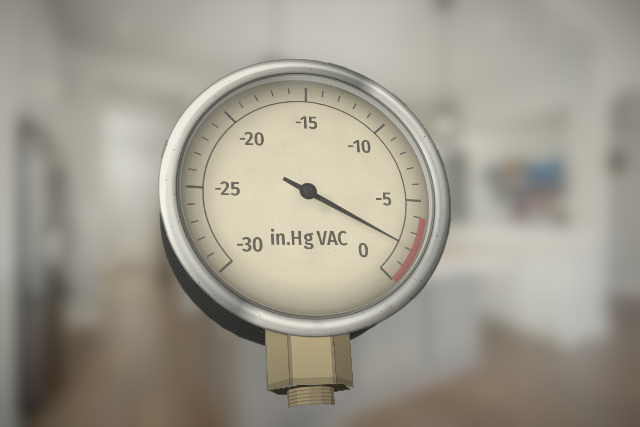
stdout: -2 inHg
